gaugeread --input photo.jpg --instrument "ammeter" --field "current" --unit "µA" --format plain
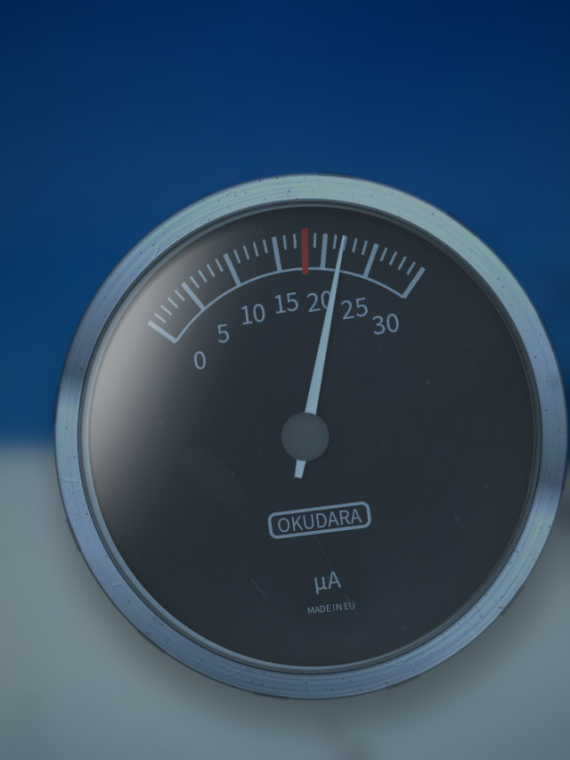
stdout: 22 µA
